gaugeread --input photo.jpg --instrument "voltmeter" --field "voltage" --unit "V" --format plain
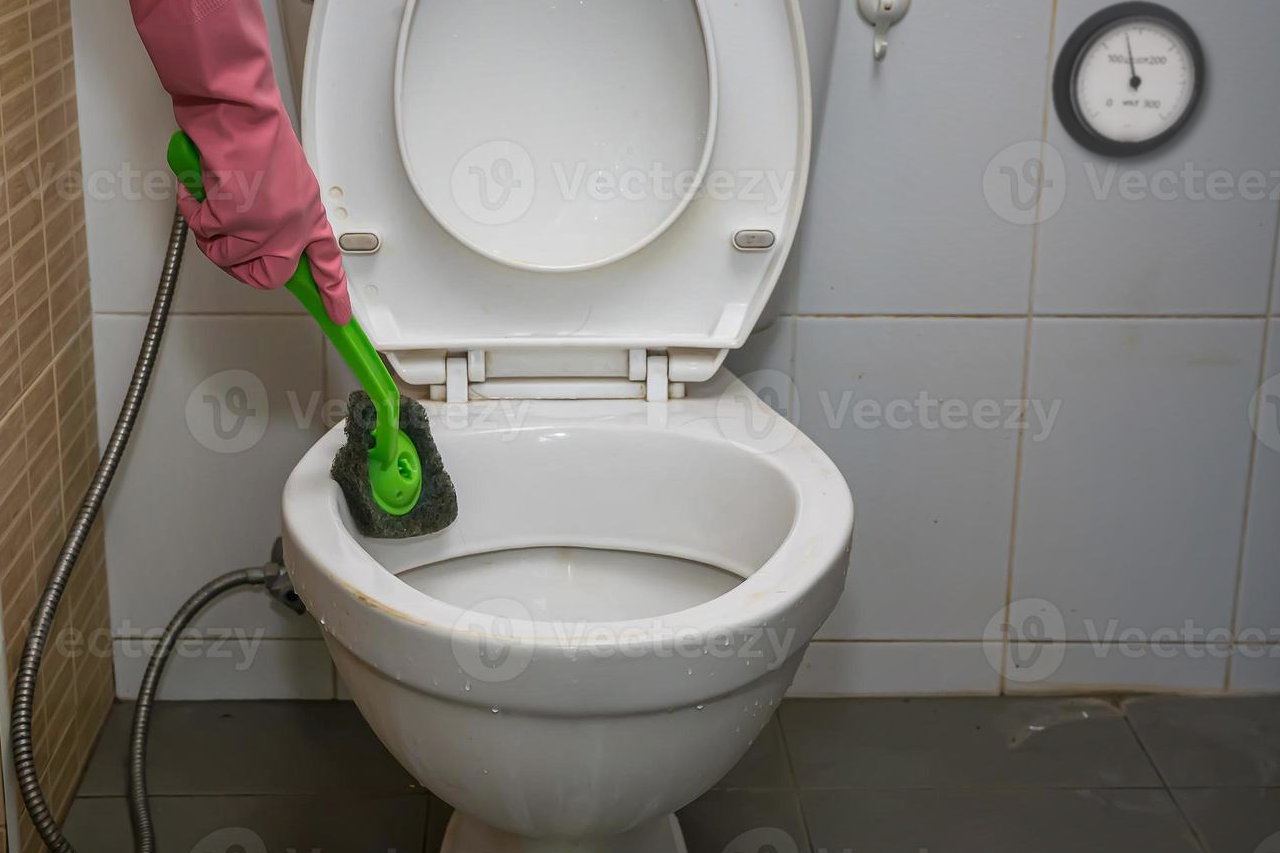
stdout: 130 V
